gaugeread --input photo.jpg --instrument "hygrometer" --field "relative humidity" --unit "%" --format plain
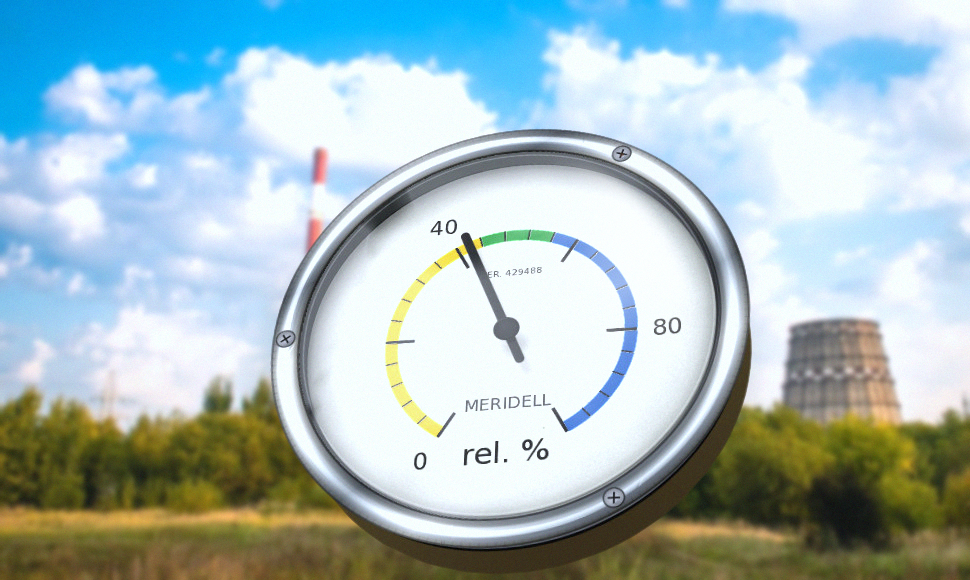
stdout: 42 %
